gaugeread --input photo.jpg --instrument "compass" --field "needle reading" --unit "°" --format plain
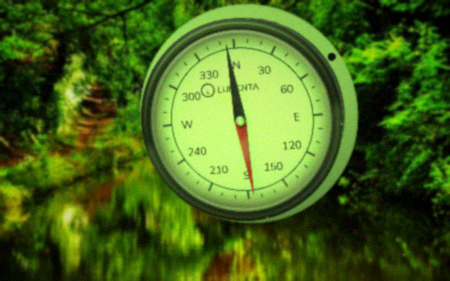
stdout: 175 °
